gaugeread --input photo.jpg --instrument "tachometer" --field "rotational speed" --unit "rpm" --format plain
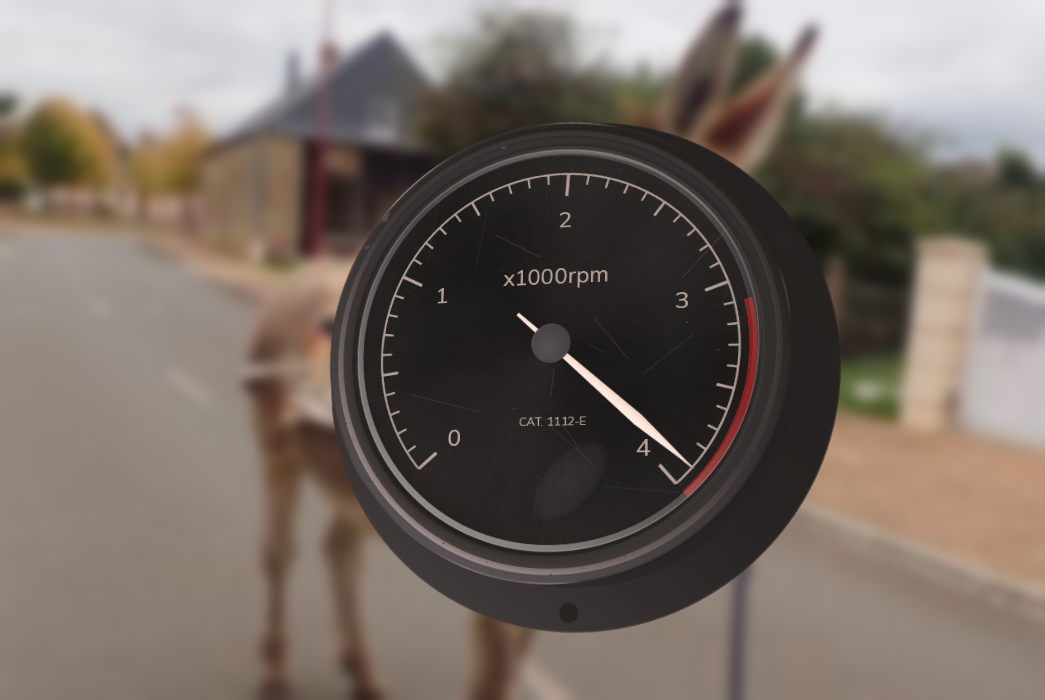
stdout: 3900 rpm
